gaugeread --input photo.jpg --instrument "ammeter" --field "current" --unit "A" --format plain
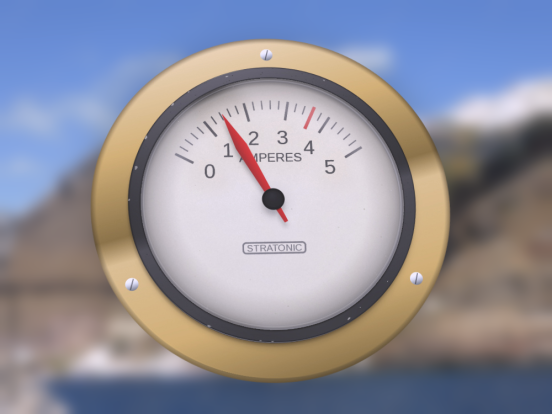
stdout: 1.4 A
